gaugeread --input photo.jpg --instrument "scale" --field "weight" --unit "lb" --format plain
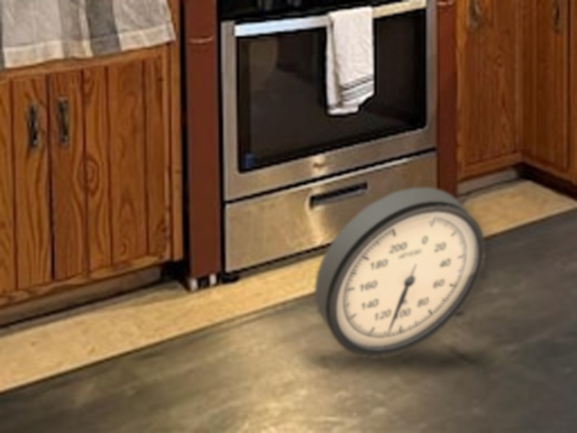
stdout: 110 lb
